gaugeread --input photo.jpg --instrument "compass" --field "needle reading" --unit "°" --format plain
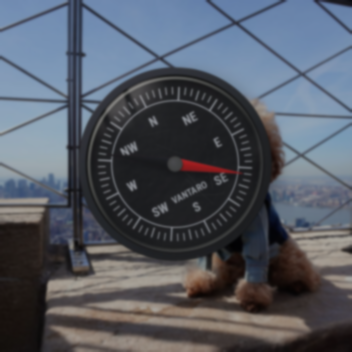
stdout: 125 °
